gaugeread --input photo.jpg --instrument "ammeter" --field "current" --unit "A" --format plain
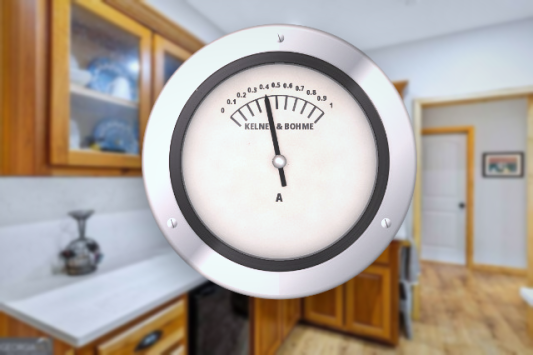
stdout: 0.4 A
